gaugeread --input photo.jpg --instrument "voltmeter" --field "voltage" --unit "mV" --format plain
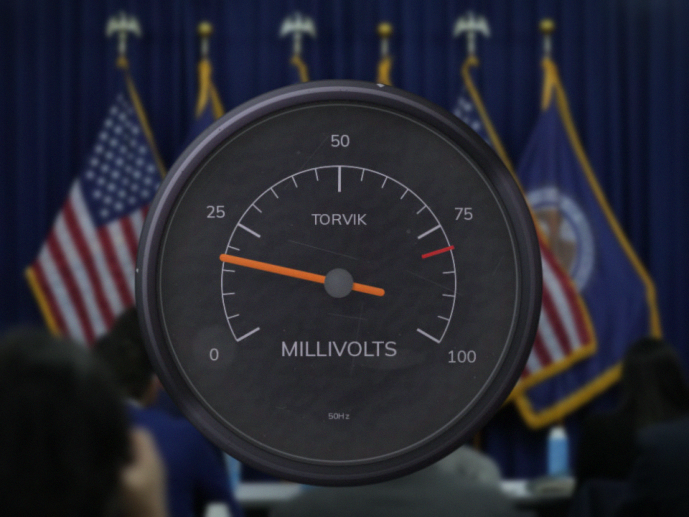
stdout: 17.5 mV
